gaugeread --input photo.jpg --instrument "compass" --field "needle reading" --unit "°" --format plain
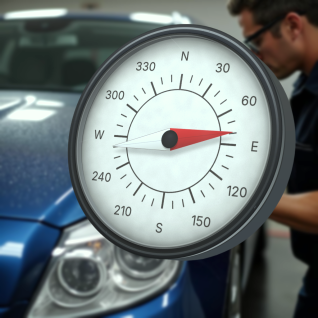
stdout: 80 °
